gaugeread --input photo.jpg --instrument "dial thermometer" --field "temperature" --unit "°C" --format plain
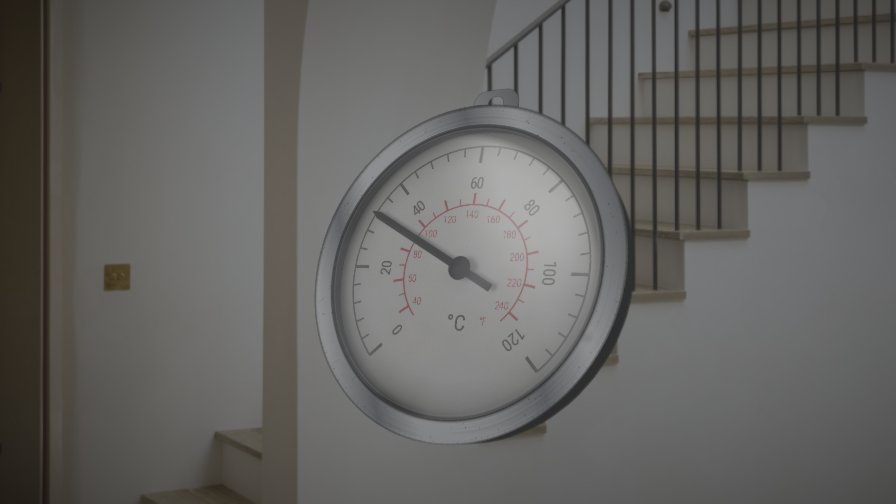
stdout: 32 °C
